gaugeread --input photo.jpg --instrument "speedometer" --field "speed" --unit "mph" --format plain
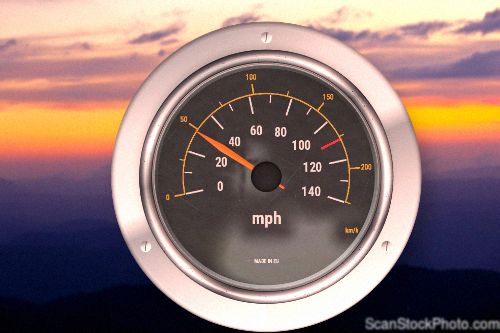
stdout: 30 mph
